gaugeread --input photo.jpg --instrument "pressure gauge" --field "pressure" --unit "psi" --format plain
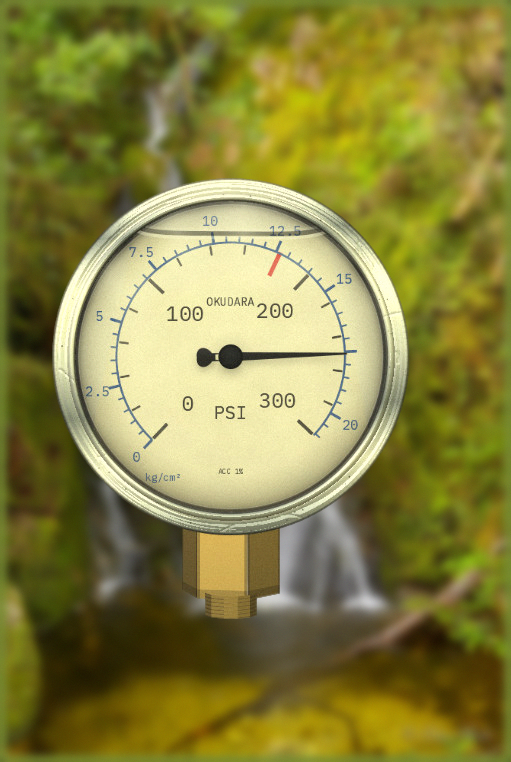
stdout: 250 psi
